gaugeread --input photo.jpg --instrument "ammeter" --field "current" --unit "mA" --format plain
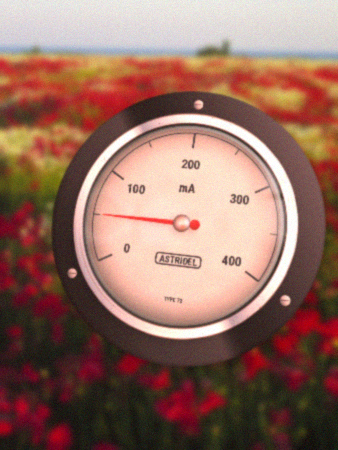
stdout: 50 mA
